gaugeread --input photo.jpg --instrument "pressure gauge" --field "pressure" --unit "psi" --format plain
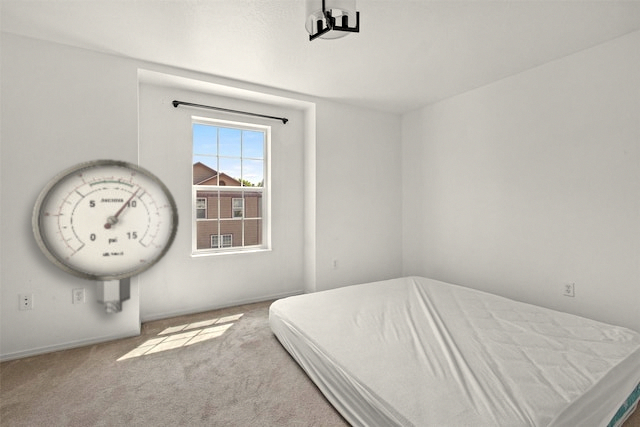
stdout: 9.5 psi
